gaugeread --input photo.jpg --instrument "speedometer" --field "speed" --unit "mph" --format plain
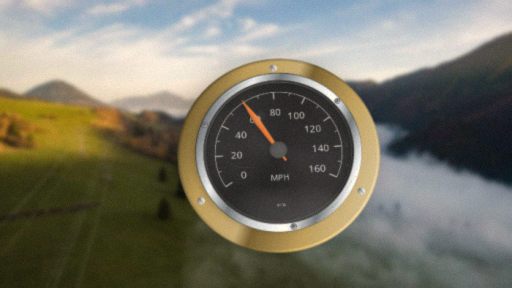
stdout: 60 mph
